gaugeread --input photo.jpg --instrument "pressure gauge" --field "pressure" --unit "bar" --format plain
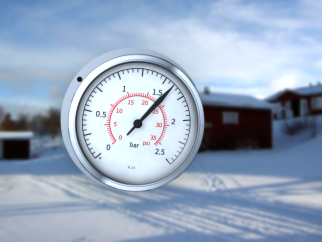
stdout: 1.6 bar
